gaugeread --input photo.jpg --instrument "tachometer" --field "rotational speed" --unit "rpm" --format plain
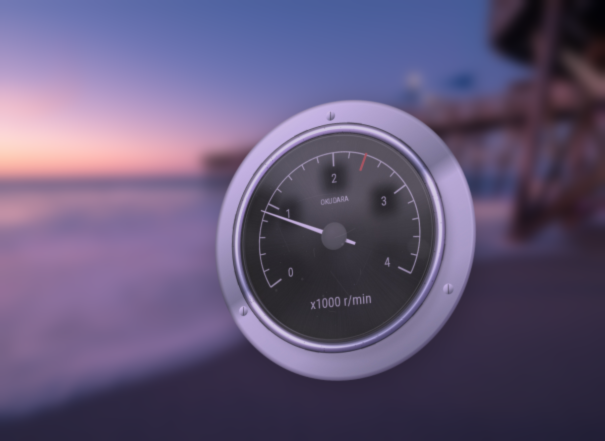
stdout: 900 rpm
